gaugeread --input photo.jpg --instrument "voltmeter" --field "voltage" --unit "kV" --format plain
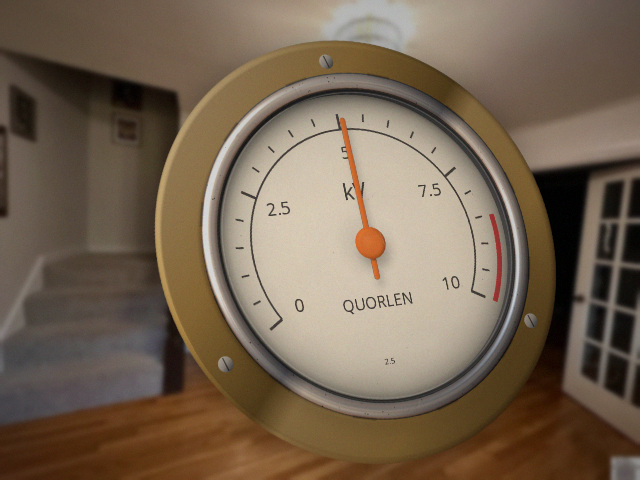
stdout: 5 kV
